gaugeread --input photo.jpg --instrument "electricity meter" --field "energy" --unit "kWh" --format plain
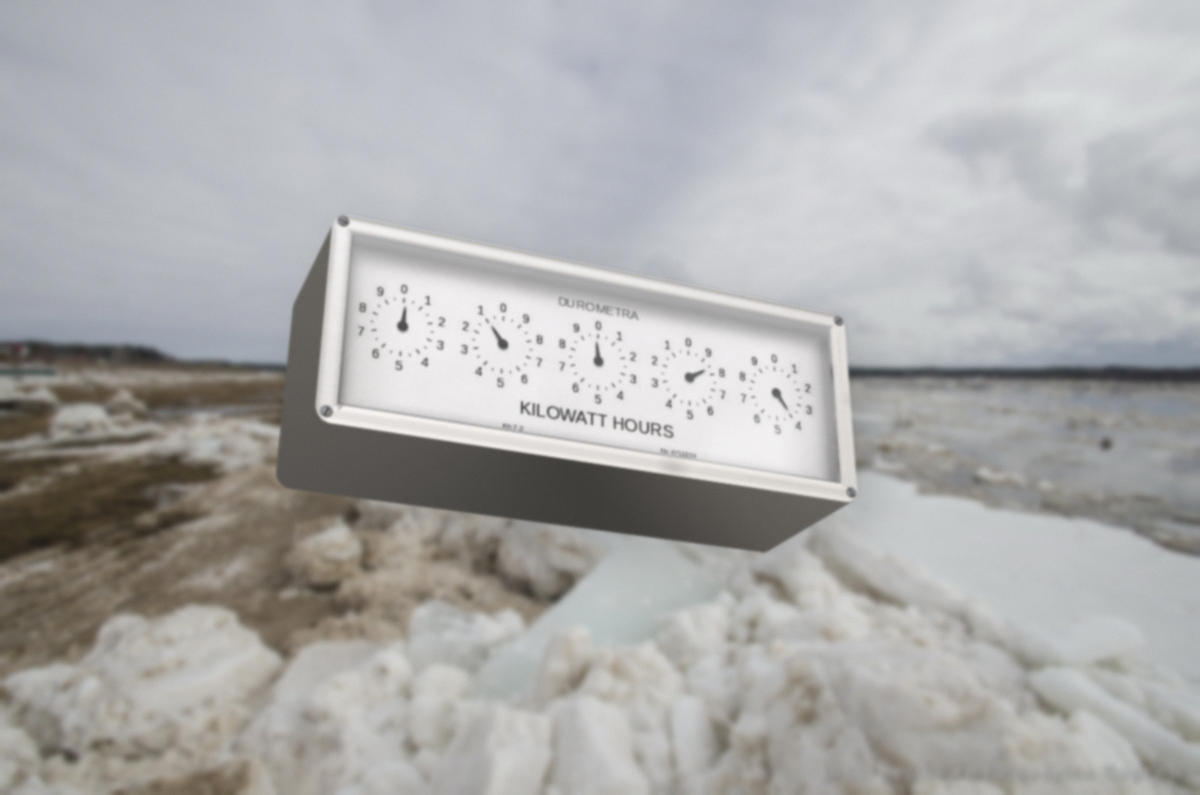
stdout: 984 kWh
